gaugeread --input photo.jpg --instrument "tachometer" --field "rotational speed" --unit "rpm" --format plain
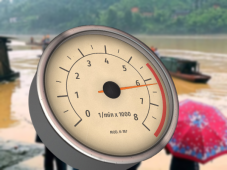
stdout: 6250 rpm
